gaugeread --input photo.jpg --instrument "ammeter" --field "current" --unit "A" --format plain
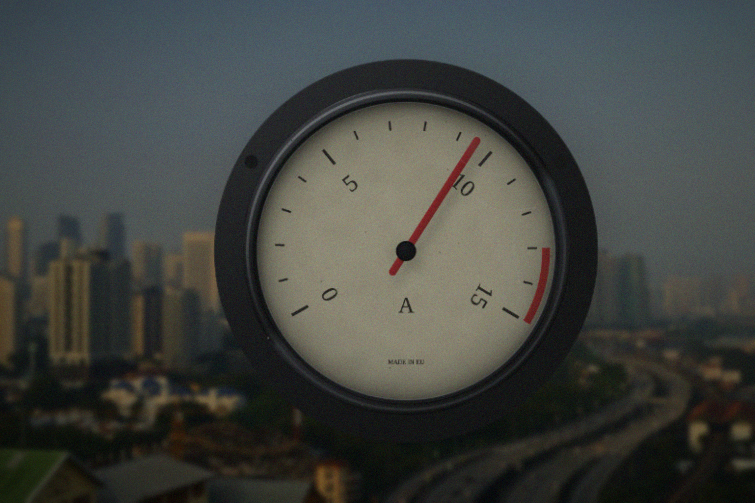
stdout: 9.5 A
